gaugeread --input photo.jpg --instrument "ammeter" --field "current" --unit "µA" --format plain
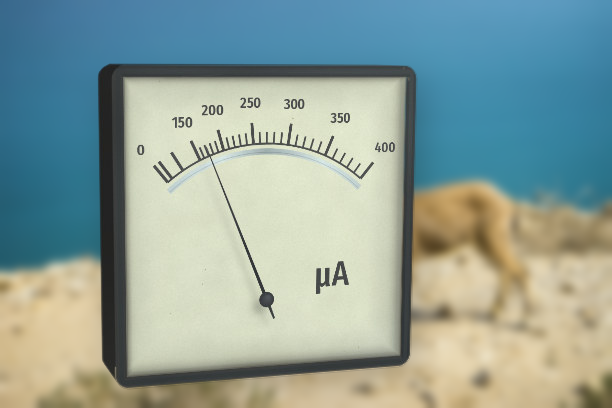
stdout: 170 µA
